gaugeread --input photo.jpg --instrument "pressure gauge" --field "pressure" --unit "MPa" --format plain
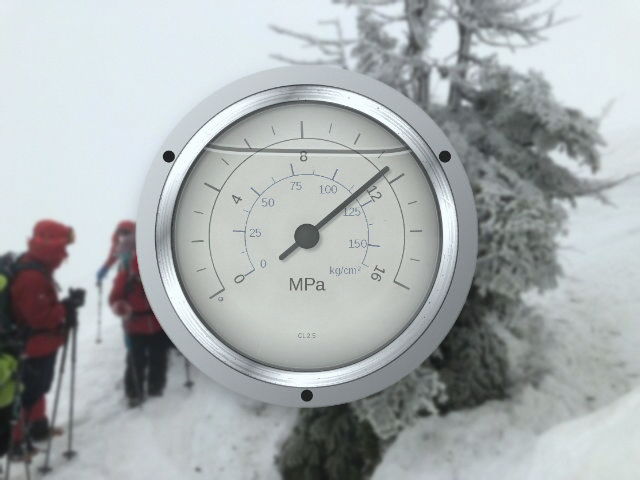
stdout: 11.5 MPa
